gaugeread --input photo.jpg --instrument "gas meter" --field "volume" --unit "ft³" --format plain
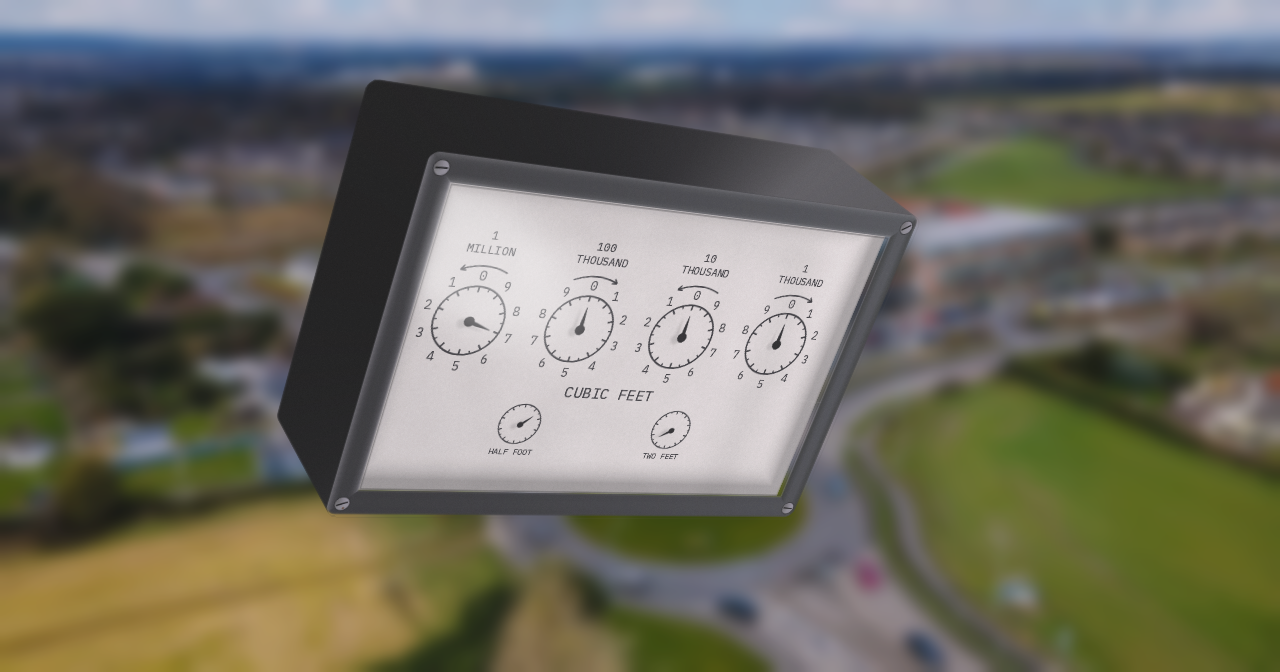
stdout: 700000 ft³
